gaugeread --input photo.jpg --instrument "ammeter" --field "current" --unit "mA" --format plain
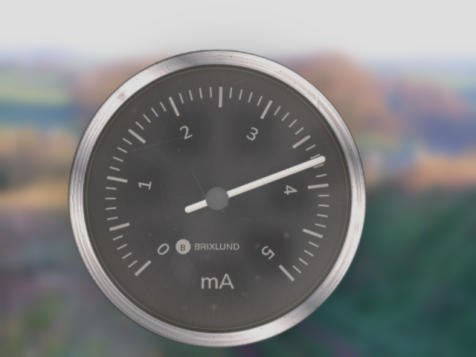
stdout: 3.75 mA
